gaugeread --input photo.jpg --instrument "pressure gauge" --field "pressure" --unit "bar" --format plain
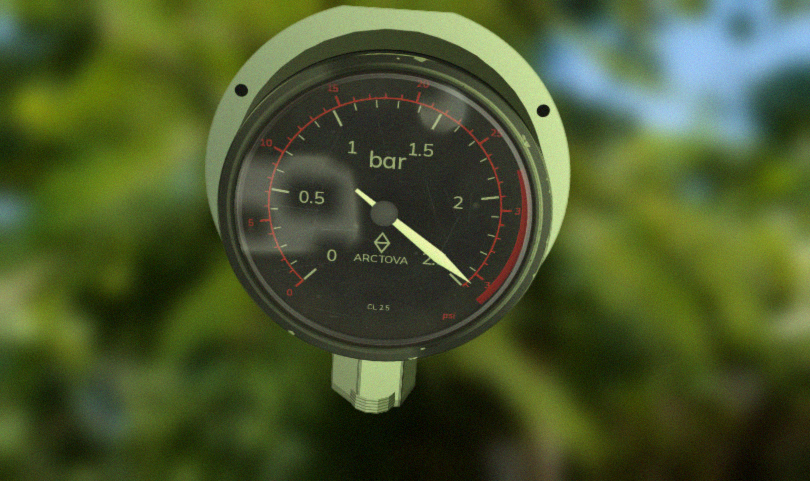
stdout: 2.45 bar
